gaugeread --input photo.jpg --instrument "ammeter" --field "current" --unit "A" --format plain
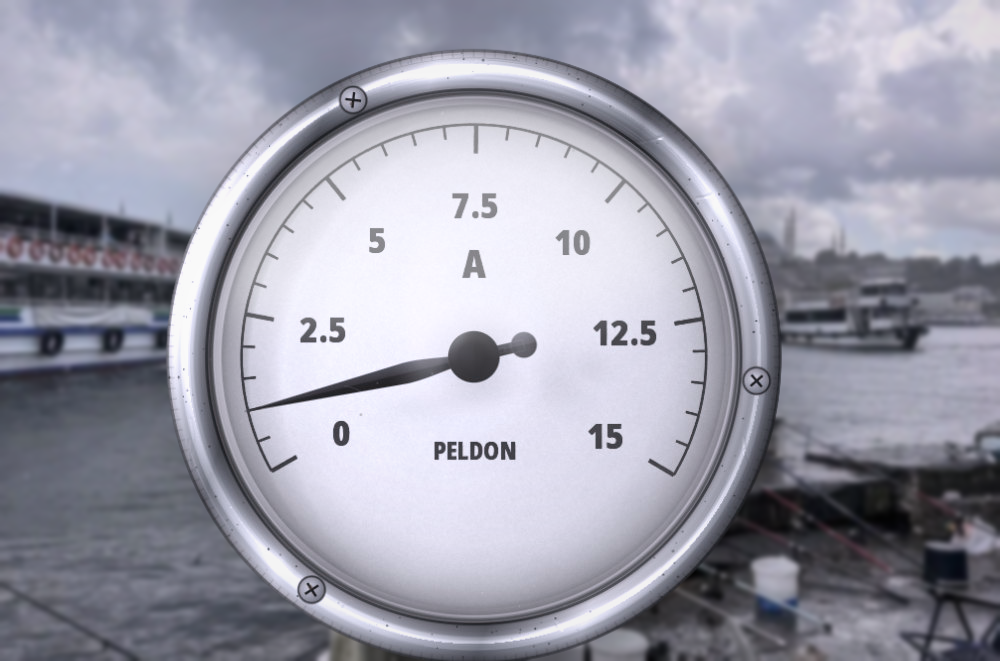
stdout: 1 A
